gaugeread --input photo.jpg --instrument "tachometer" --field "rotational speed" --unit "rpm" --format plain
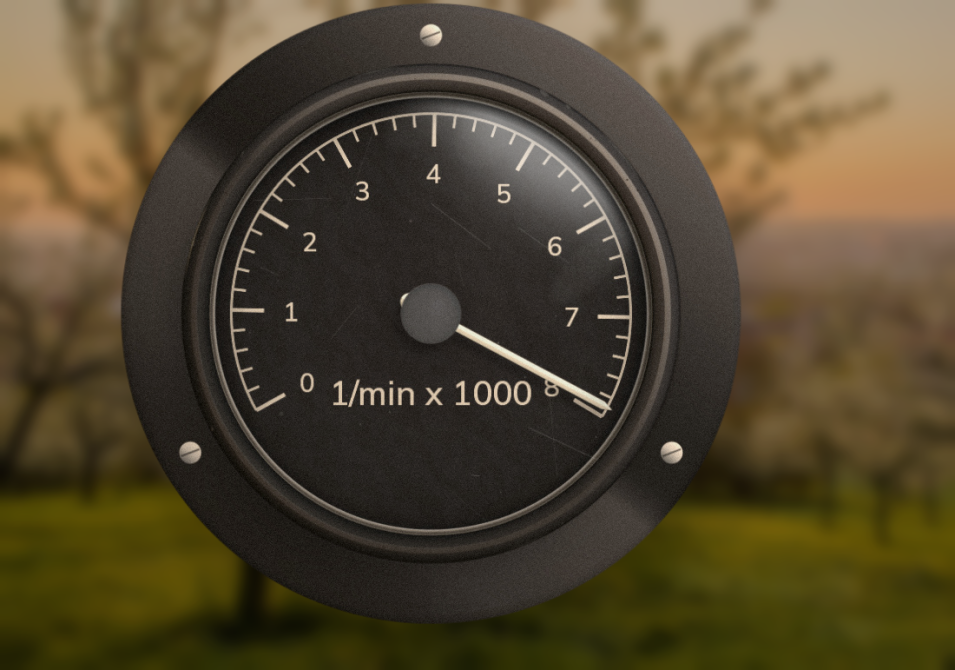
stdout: 7900 rpm
